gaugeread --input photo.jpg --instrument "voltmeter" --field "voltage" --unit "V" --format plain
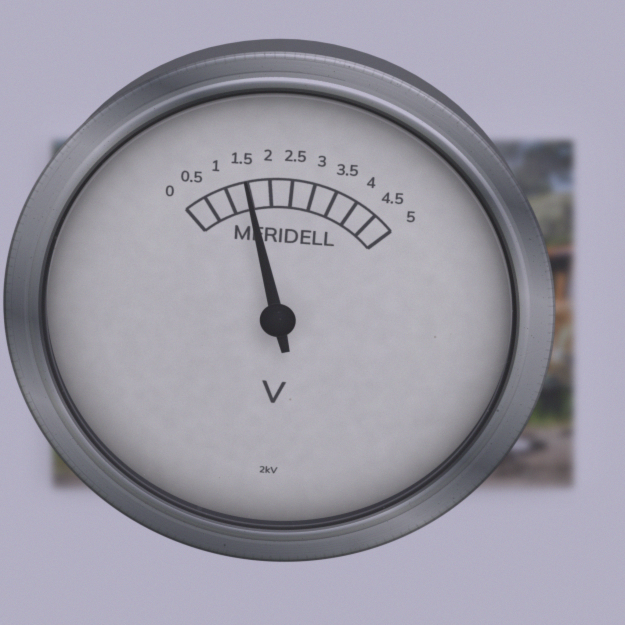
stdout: 1.5 V
